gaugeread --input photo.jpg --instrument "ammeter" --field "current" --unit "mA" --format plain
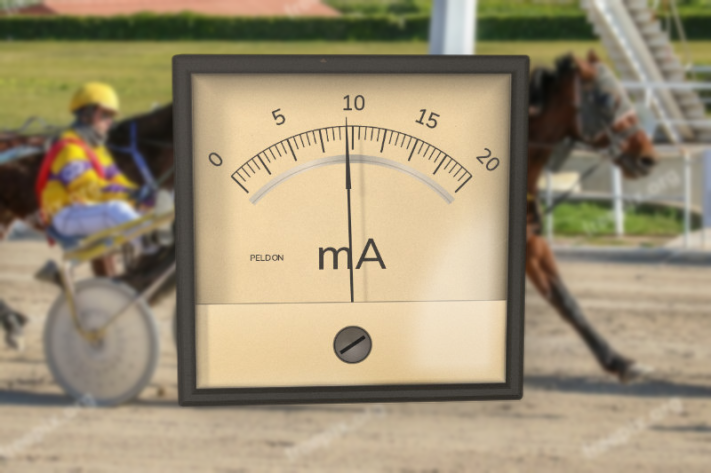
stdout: 9.5 mA
